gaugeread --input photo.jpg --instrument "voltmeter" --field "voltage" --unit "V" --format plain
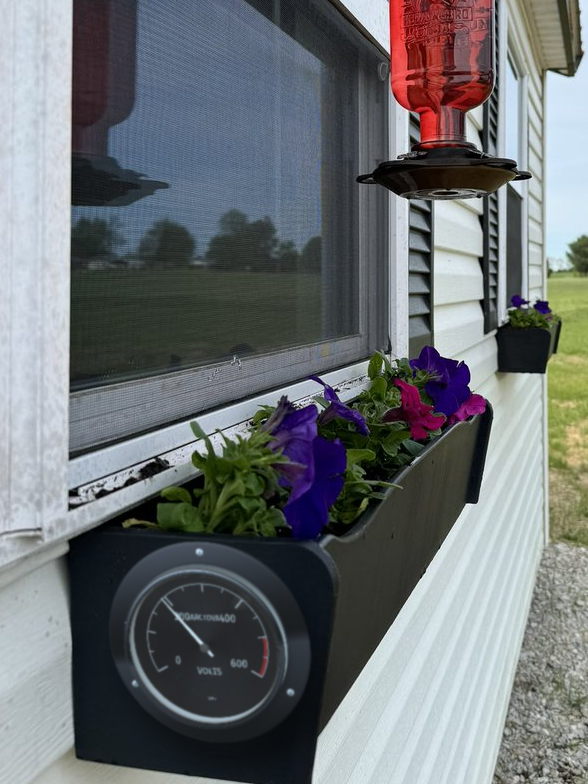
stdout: 200 V
